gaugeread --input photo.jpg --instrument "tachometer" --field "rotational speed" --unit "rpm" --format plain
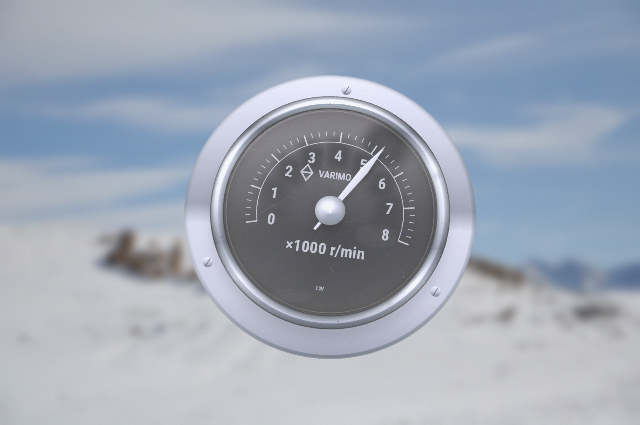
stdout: 5200 rpm
